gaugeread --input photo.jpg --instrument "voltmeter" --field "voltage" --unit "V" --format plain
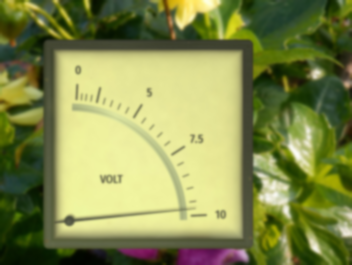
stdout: 9.75 V
